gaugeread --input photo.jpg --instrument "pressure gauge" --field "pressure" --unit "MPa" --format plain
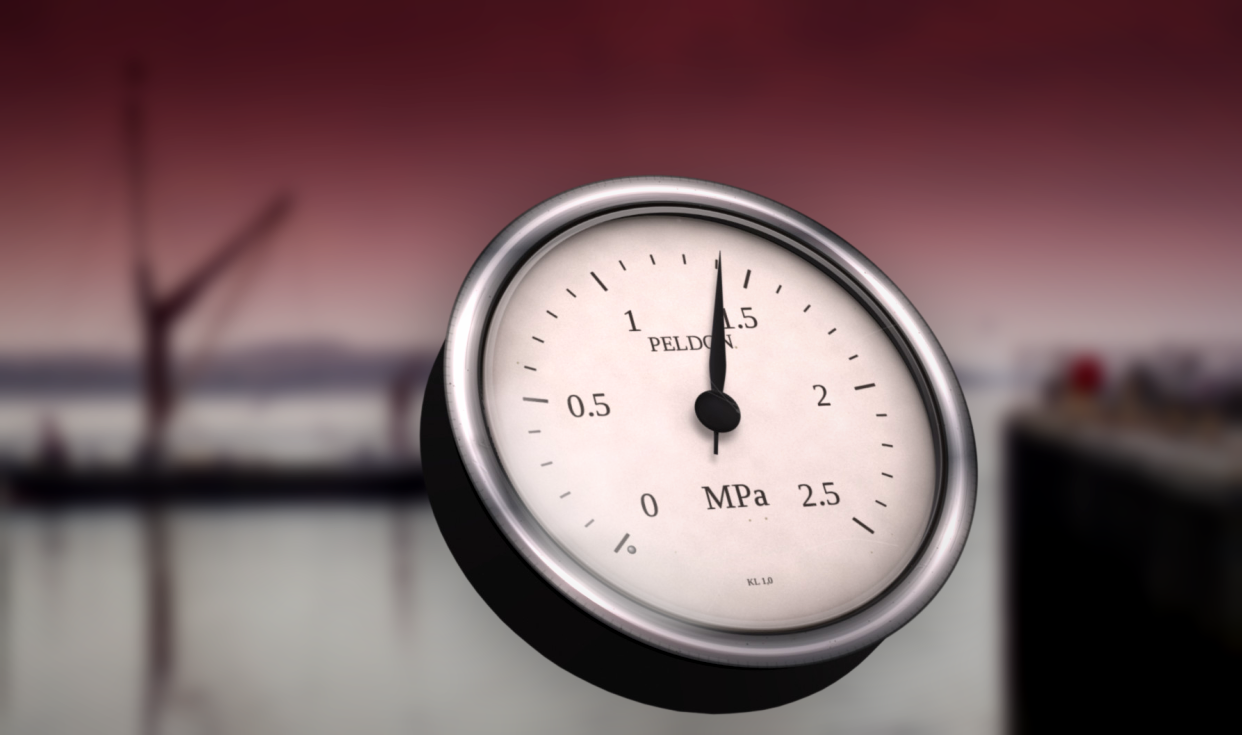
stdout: 1.4 MPa
